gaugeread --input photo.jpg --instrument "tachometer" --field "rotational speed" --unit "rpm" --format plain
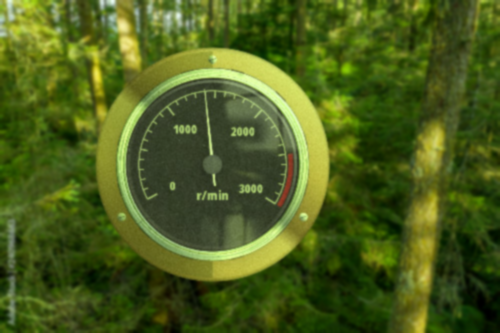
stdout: 1400 rpm
